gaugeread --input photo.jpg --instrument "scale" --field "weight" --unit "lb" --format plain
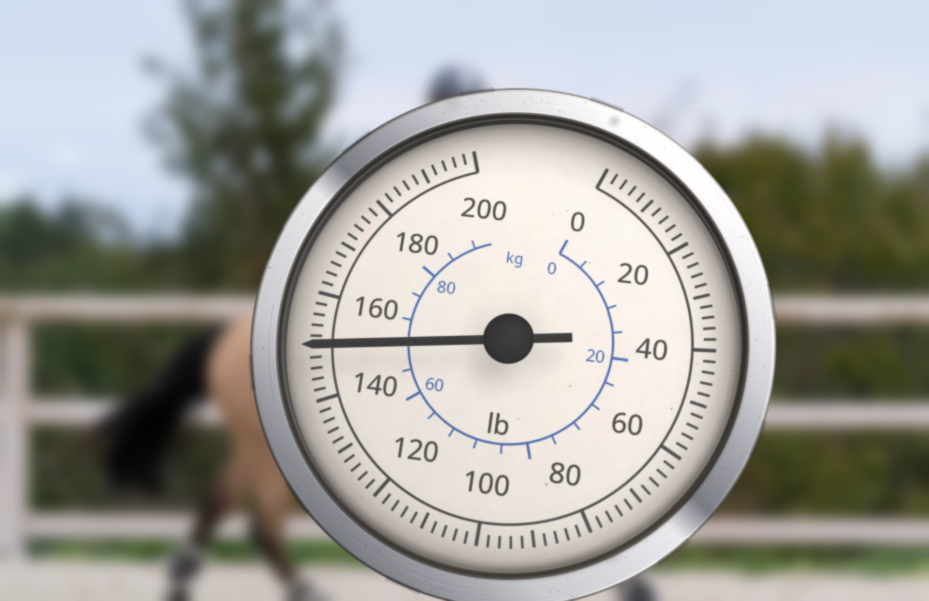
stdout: 150 lb
